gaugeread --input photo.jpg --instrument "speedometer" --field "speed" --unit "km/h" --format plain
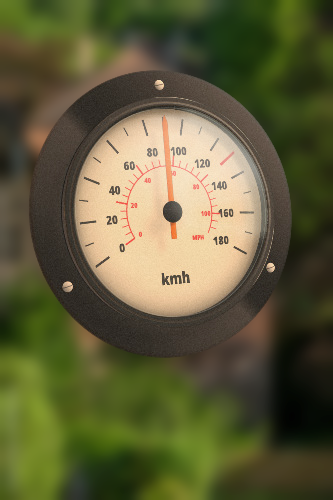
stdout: 90 km/h
